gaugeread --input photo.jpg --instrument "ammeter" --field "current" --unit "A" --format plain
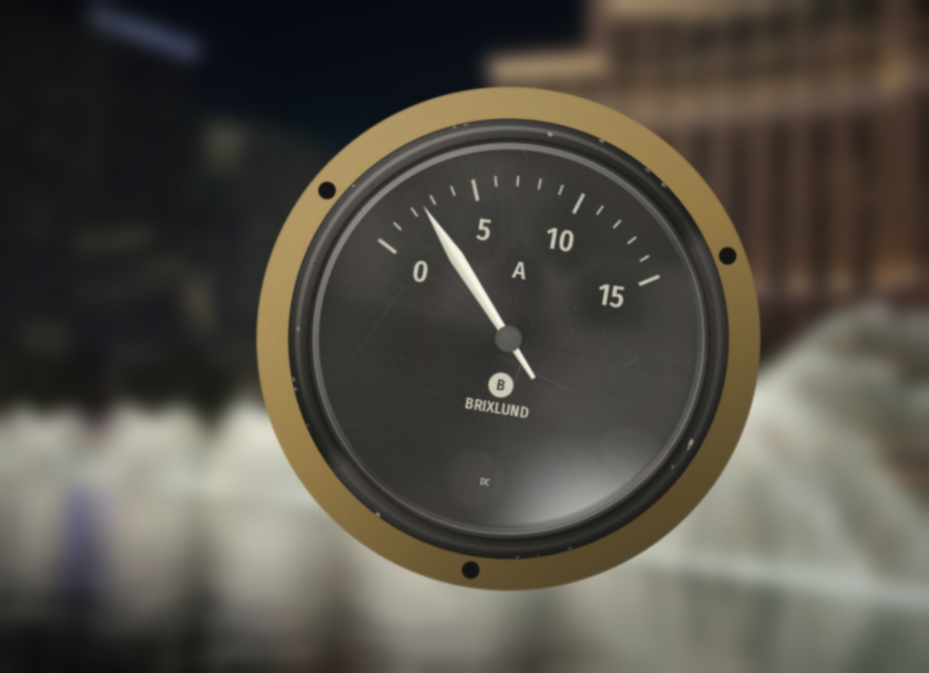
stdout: 2.5 A
